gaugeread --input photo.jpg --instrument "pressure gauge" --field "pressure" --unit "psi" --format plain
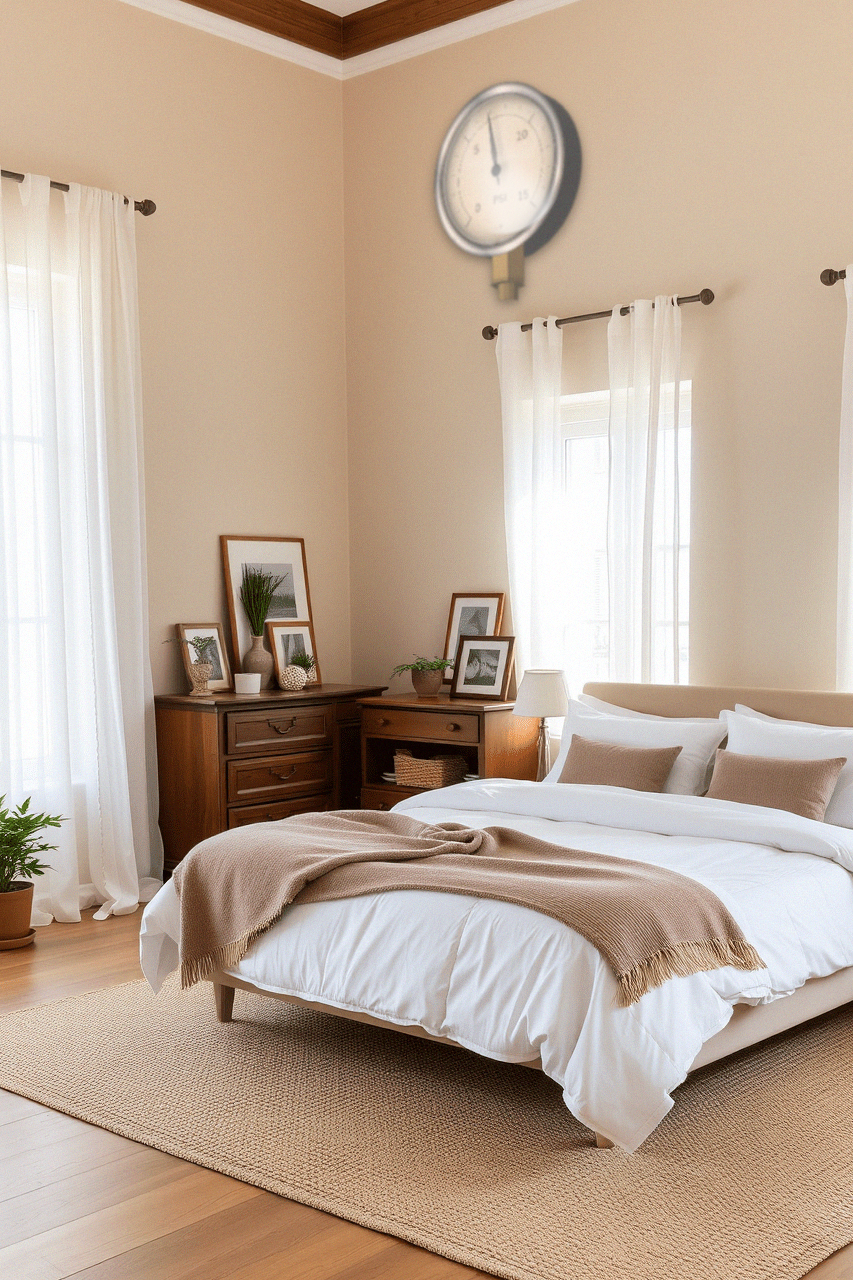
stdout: 7 psi
